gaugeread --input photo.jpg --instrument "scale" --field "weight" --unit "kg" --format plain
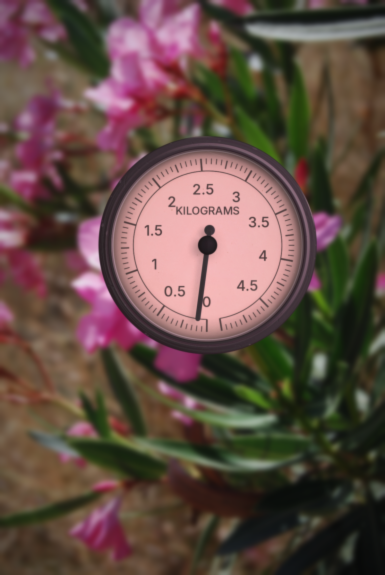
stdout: 0.1 kg
